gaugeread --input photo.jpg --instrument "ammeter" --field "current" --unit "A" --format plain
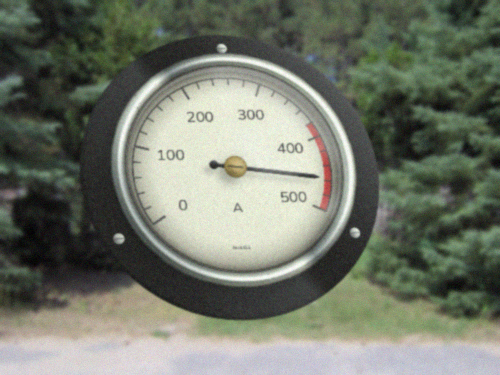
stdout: 460 A
